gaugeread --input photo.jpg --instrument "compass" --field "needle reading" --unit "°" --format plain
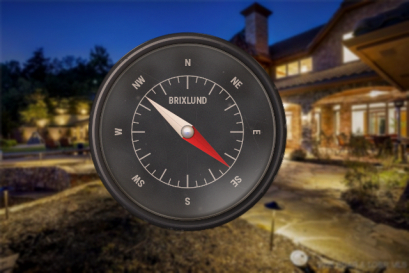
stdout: 130 °
